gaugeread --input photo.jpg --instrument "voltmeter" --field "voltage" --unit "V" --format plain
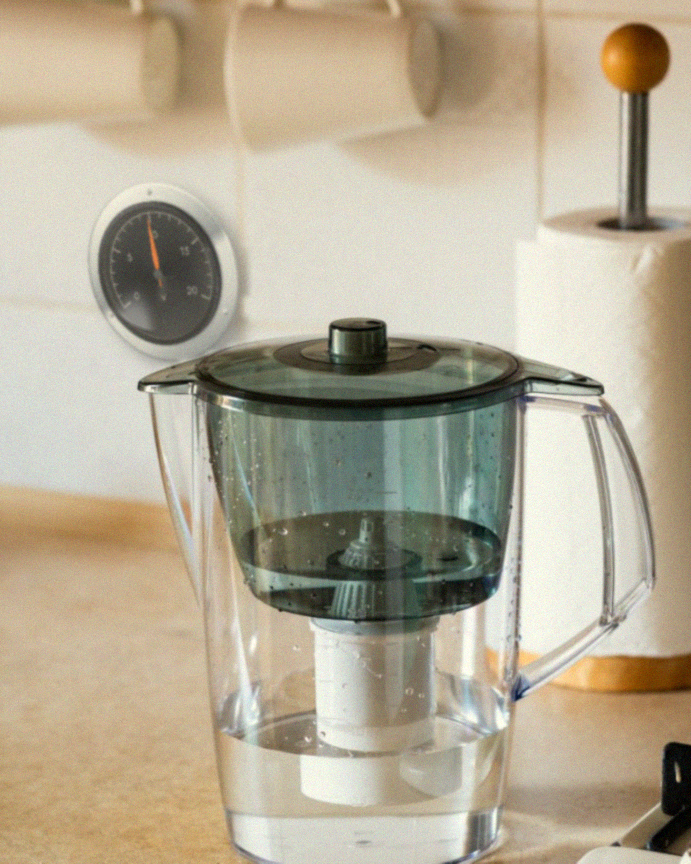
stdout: 10 V
